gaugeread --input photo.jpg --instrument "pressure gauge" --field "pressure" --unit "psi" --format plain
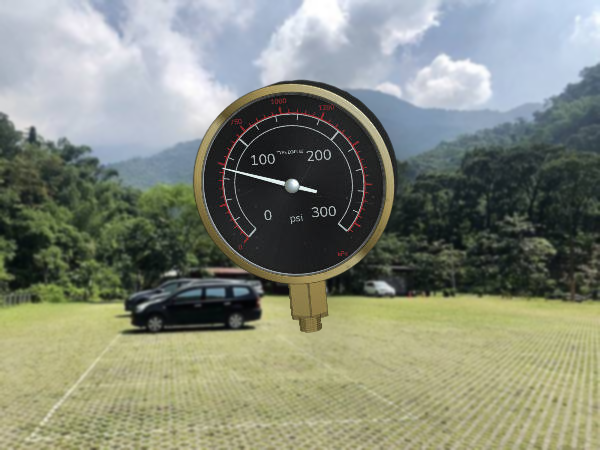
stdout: 70 psi
